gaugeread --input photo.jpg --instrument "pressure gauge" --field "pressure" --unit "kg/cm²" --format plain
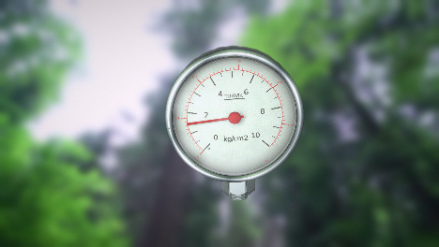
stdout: 1.5 kg/cm²
